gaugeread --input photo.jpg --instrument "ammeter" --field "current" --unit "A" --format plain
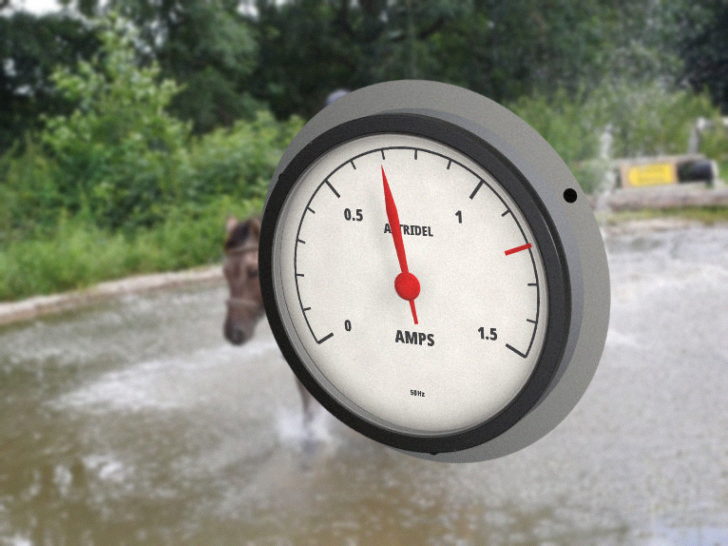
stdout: 0.7 A
